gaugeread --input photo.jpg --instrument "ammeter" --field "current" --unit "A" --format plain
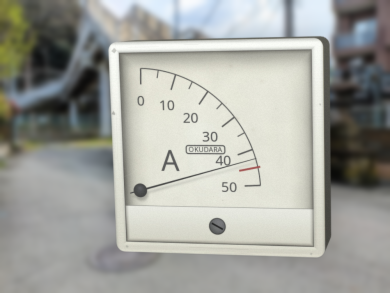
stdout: 42.5 A
